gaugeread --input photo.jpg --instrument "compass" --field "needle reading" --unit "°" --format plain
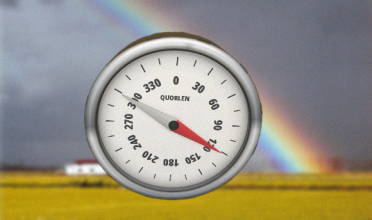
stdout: 120 °
